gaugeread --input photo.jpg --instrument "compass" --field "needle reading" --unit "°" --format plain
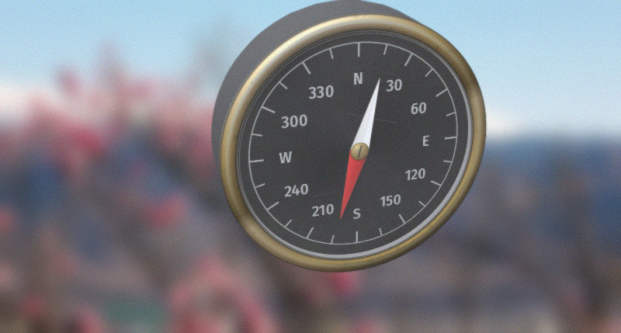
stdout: 195 °
